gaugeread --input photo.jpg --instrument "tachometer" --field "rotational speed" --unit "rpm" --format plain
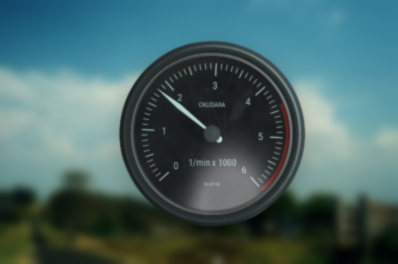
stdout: 1800 rpm
